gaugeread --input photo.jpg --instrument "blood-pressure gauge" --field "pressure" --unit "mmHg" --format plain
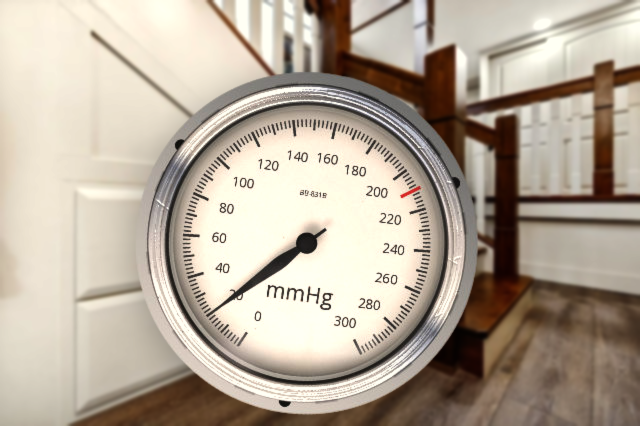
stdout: 20 mmHg
